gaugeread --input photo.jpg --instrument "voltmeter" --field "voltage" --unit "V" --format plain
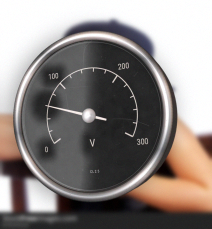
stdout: 60 V
